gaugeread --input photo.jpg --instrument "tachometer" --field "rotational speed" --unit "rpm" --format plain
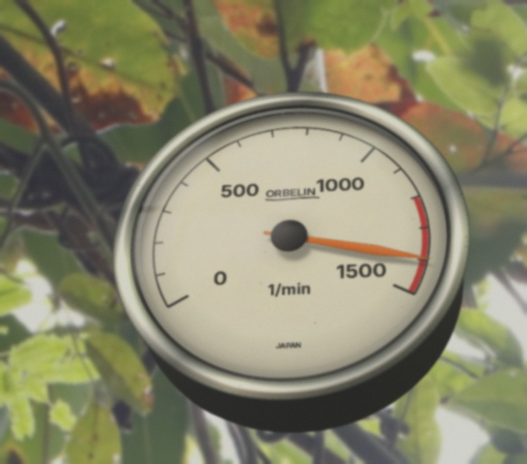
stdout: 1400 rpm
